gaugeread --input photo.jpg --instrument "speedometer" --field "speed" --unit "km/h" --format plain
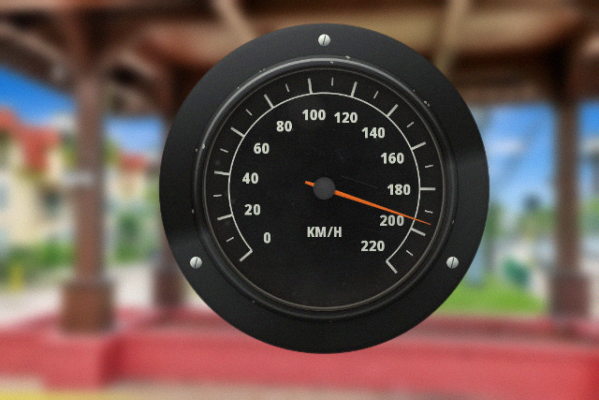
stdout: 195 km/h
